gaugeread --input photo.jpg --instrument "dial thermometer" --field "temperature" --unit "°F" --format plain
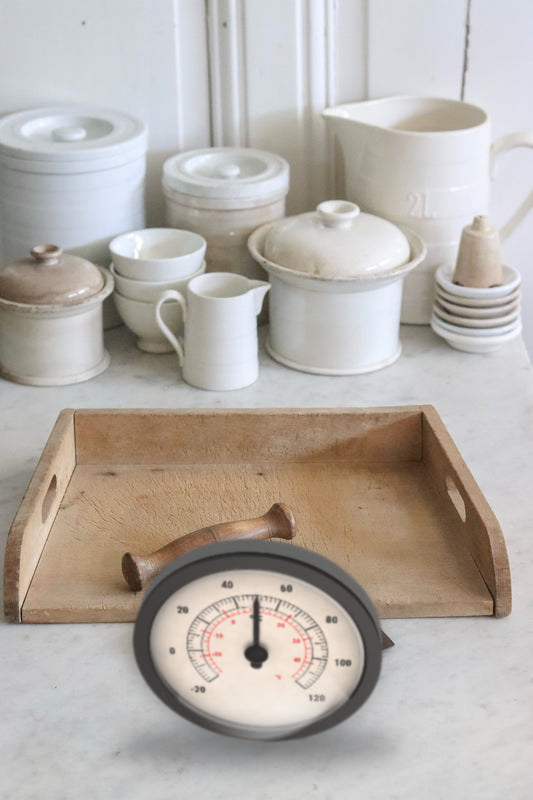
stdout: 50 °F
